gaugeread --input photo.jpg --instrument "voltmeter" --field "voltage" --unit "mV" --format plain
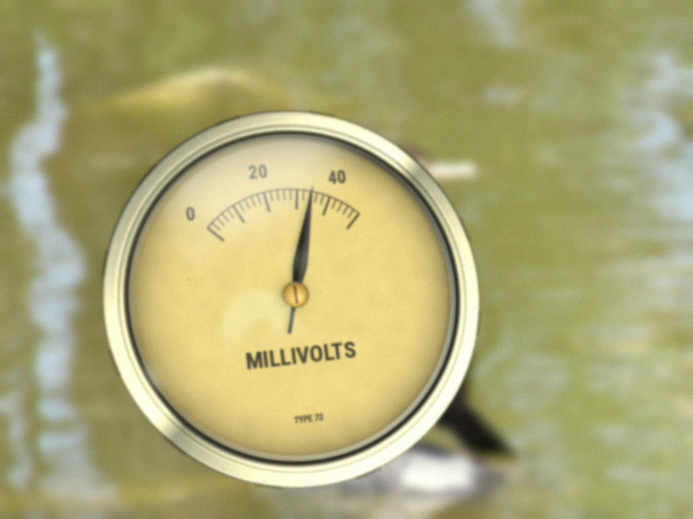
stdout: 34 mV
